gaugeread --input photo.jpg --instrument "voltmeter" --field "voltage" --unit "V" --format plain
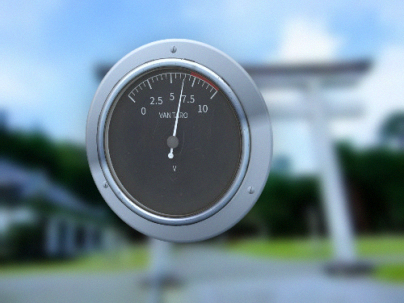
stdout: 6.5 V
